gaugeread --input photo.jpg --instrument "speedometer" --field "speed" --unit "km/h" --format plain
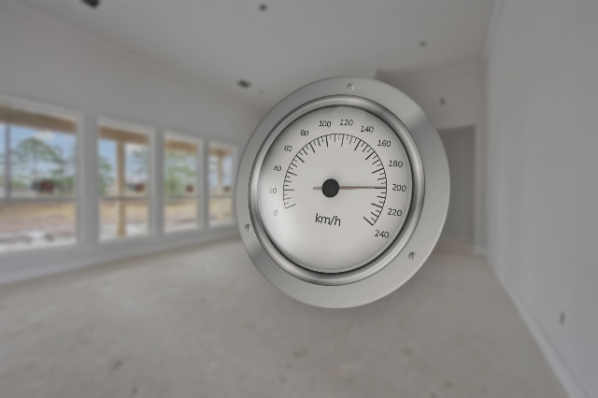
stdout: 200 km/h
